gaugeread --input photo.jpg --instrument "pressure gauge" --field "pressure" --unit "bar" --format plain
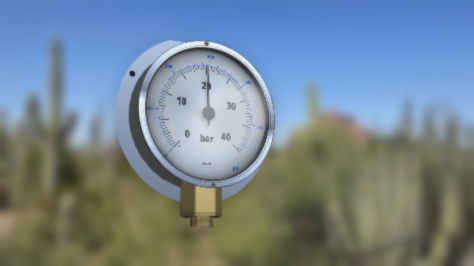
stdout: 20 bar
